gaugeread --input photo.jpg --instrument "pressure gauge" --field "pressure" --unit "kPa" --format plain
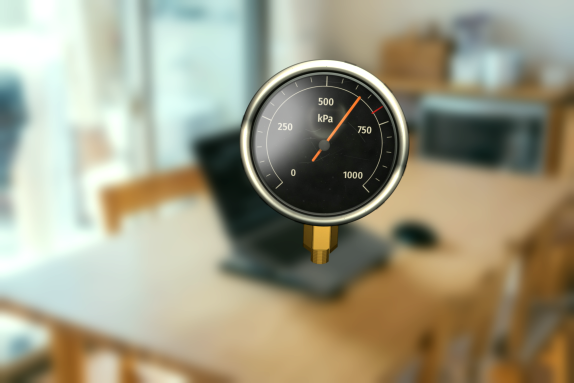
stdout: 625 kPa
